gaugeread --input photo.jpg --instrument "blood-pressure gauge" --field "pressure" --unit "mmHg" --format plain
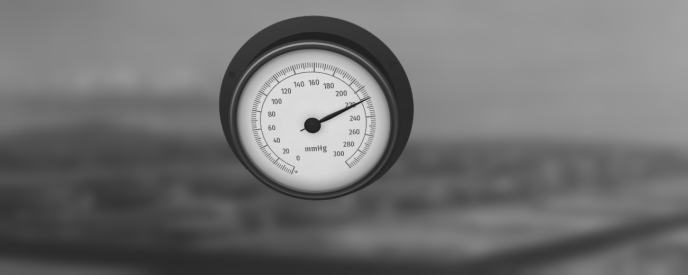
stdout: 220 mmHg
